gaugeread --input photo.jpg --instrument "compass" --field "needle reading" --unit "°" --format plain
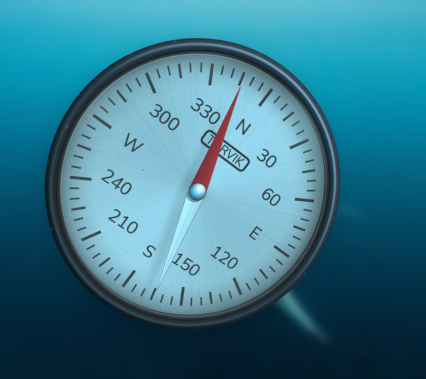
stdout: 345 °
